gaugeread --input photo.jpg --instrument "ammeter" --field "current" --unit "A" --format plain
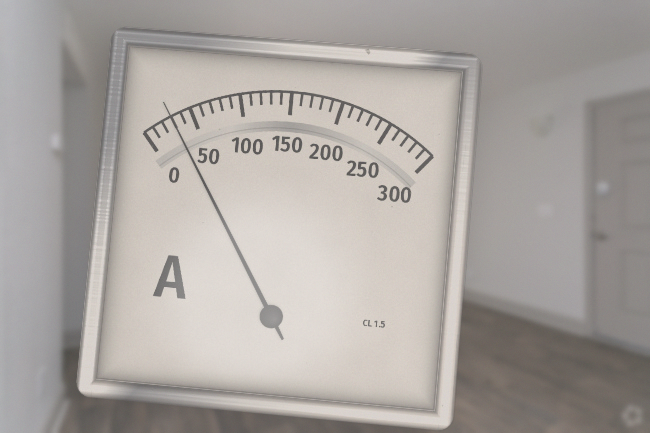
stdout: 30 A
